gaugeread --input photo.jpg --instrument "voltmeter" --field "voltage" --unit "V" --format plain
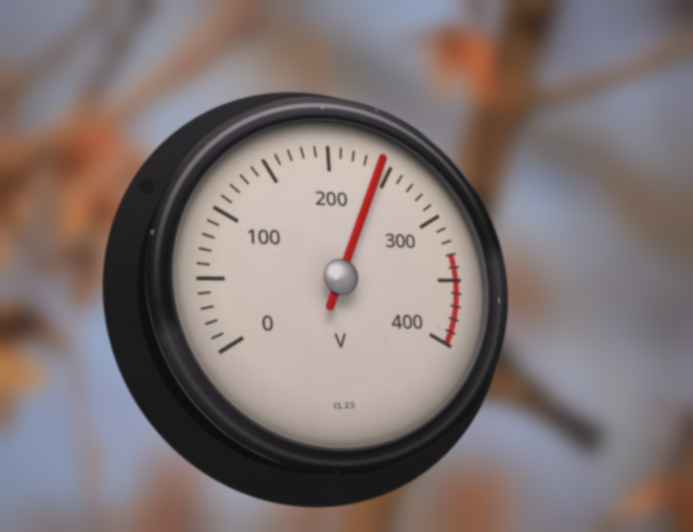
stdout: 240 V
